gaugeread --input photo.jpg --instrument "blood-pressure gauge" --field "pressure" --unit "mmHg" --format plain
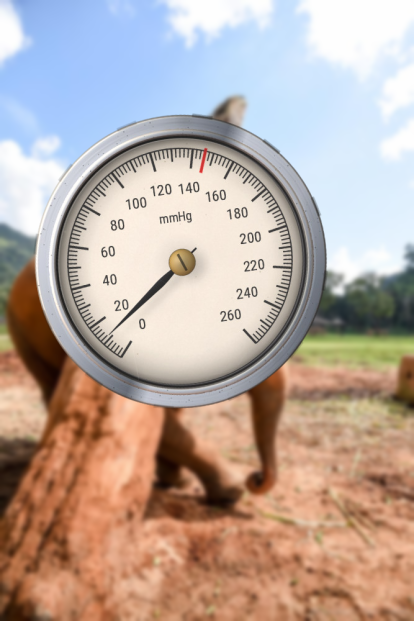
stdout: 12 mmHg
